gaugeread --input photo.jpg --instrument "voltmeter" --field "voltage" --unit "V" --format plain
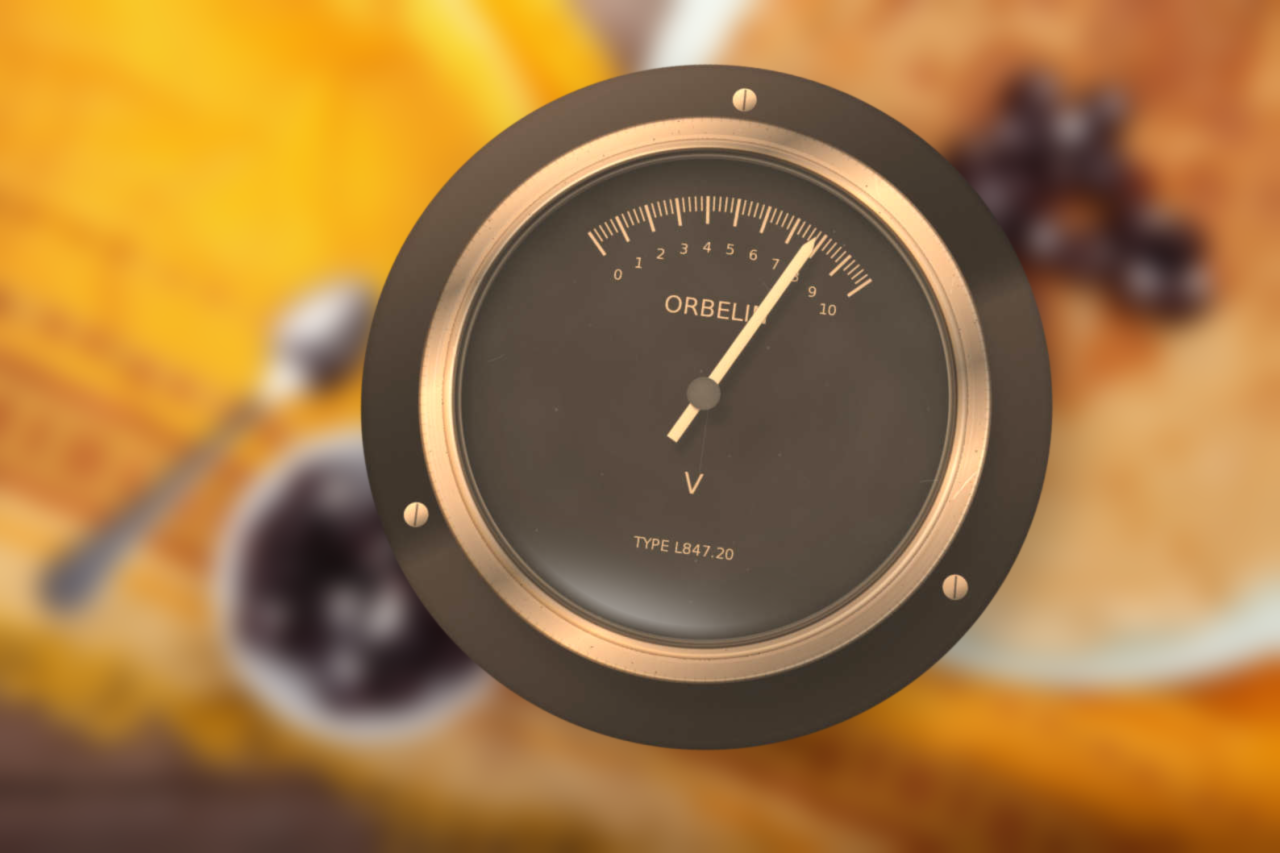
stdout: 7.8 V
